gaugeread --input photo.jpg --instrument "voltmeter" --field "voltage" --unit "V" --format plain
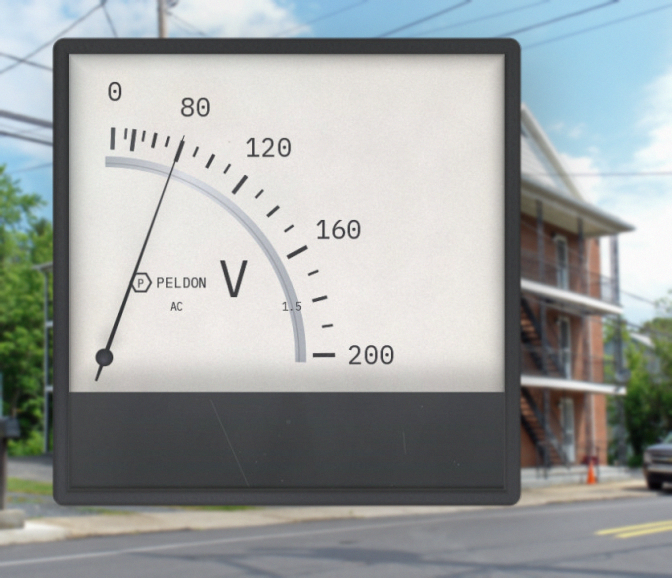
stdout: 80 V
